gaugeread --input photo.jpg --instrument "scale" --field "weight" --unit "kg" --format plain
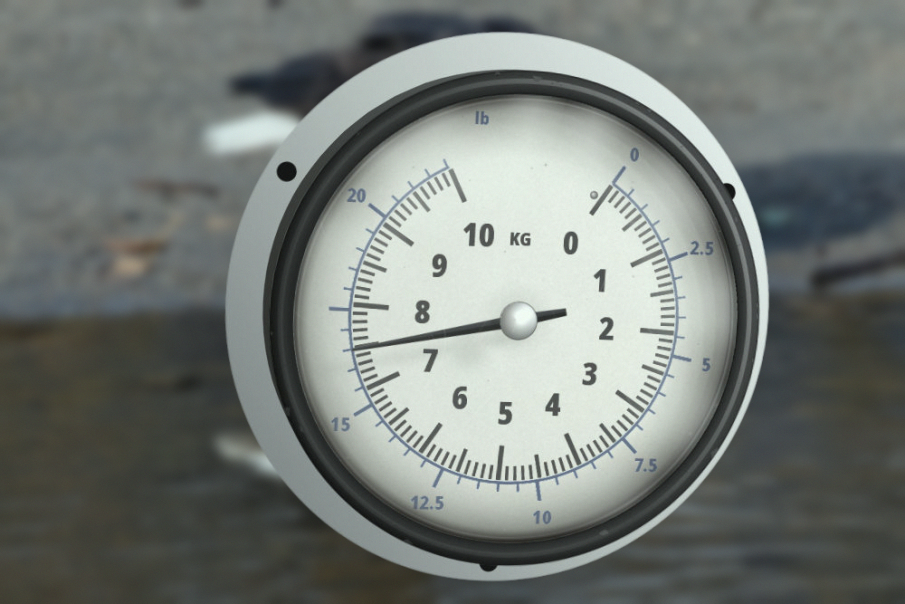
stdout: 7.5 kg
